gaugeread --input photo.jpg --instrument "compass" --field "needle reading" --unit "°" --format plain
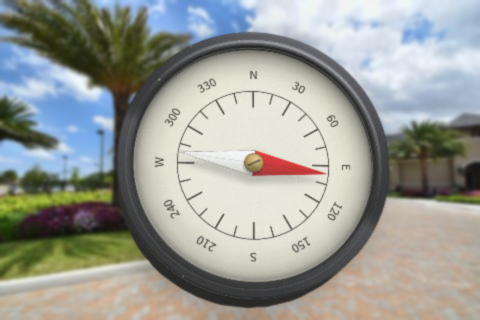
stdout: 97.5 °
